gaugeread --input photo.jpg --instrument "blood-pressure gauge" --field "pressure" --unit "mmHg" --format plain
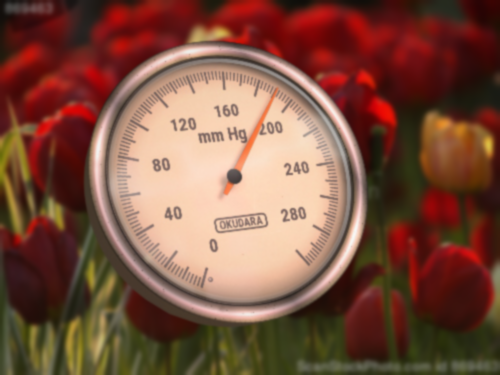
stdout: 190 mmHg
